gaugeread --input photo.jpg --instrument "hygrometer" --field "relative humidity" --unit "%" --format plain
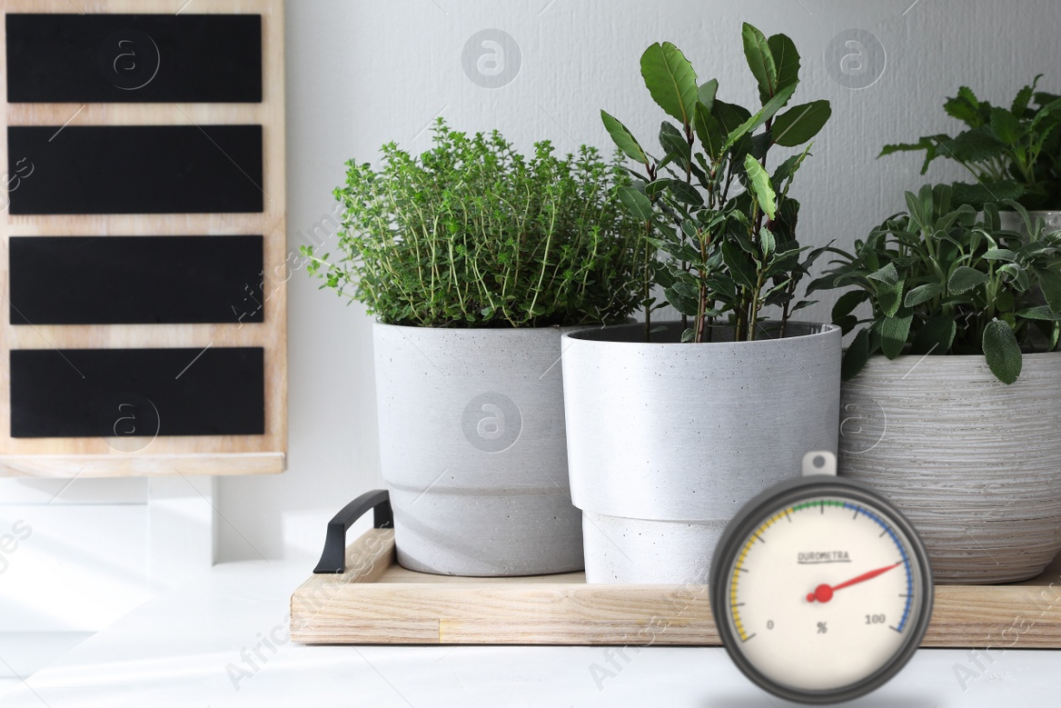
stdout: 80 %
